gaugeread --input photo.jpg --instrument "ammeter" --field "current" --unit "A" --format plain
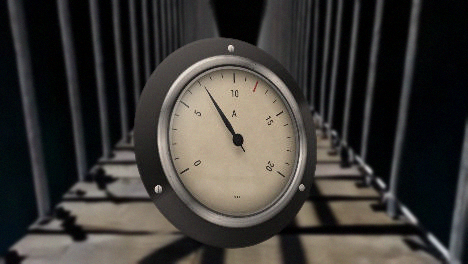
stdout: 7 A
